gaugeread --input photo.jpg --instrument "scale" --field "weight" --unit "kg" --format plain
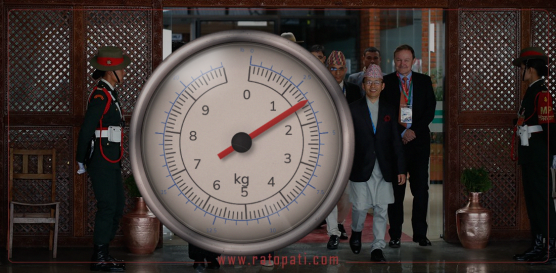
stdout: 1.5 kg
